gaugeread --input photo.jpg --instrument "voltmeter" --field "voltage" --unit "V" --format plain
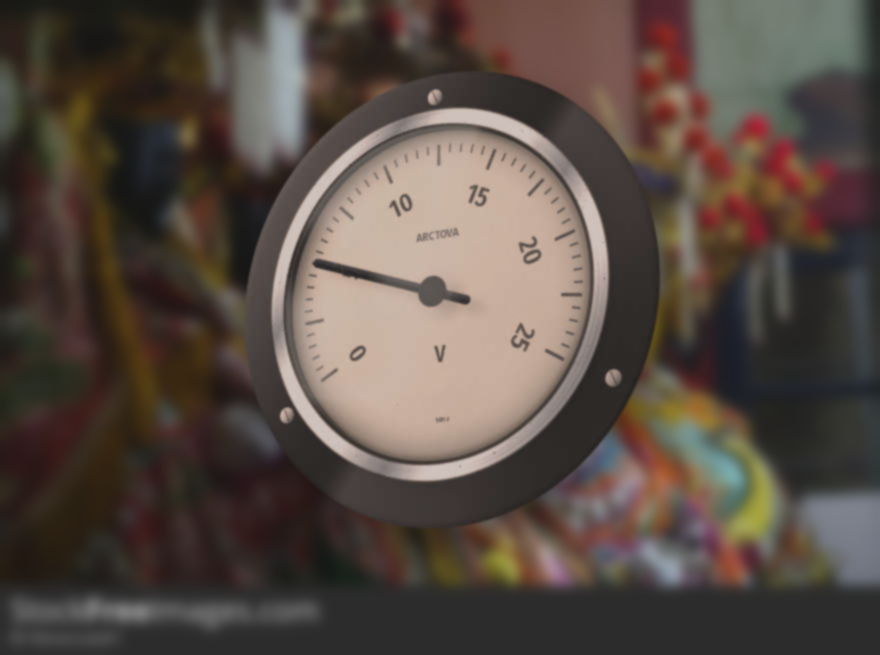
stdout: 5 V
